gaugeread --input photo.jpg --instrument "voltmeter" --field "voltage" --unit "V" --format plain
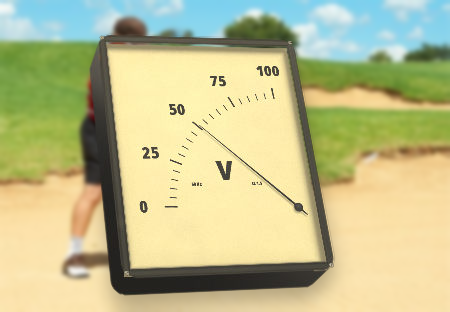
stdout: 50 V
